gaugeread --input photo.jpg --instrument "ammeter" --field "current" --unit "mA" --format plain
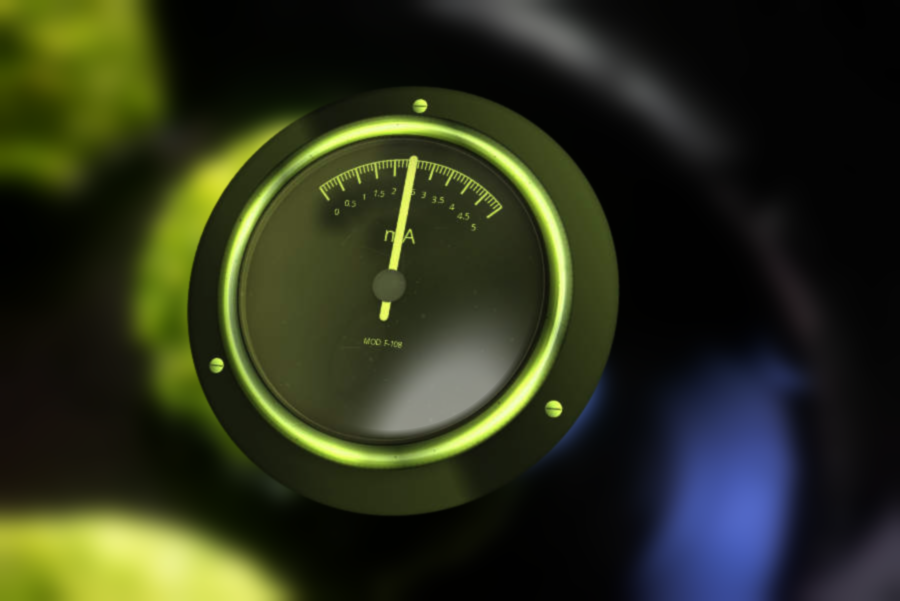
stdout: 2.5 mA
